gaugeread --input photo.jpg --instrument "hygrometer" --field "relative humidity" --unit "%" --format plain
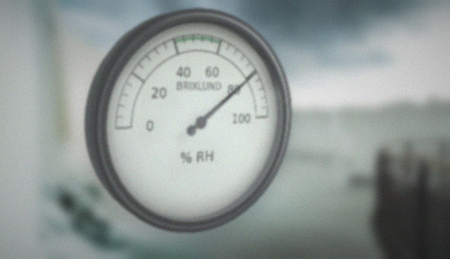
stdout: 80 %
